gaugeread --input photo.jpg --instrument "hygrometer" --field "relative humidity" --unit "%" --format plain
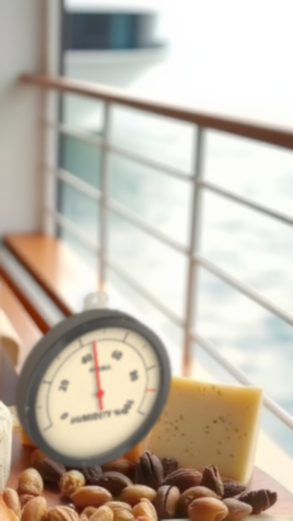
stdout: 45 %
